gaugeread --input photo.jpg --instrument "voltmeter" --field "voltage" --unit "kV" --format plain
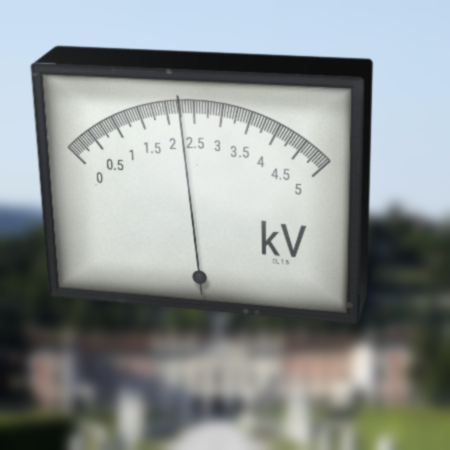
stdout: 2.25 kV
